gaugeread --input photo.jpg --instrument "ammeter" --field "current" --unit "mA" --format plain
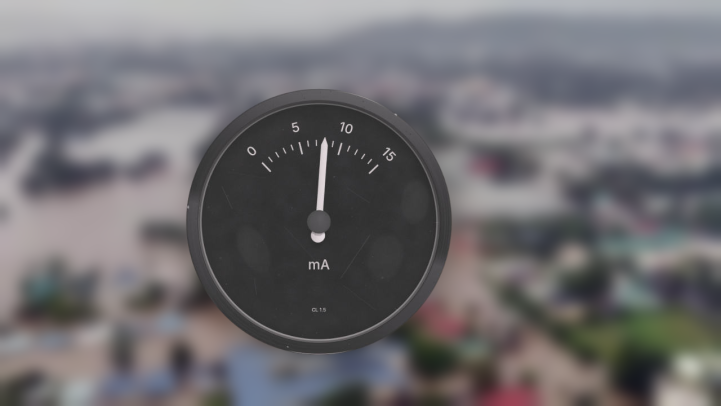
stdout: 8 mA
